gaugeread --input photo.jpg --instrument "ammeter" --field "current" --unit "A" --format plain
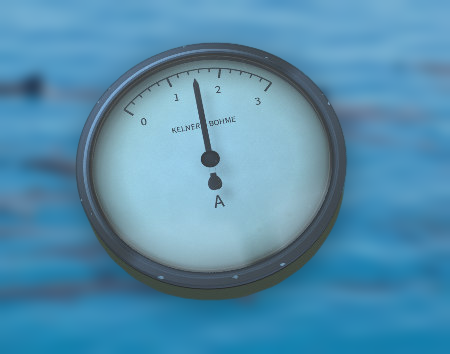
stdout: 1.5 A
